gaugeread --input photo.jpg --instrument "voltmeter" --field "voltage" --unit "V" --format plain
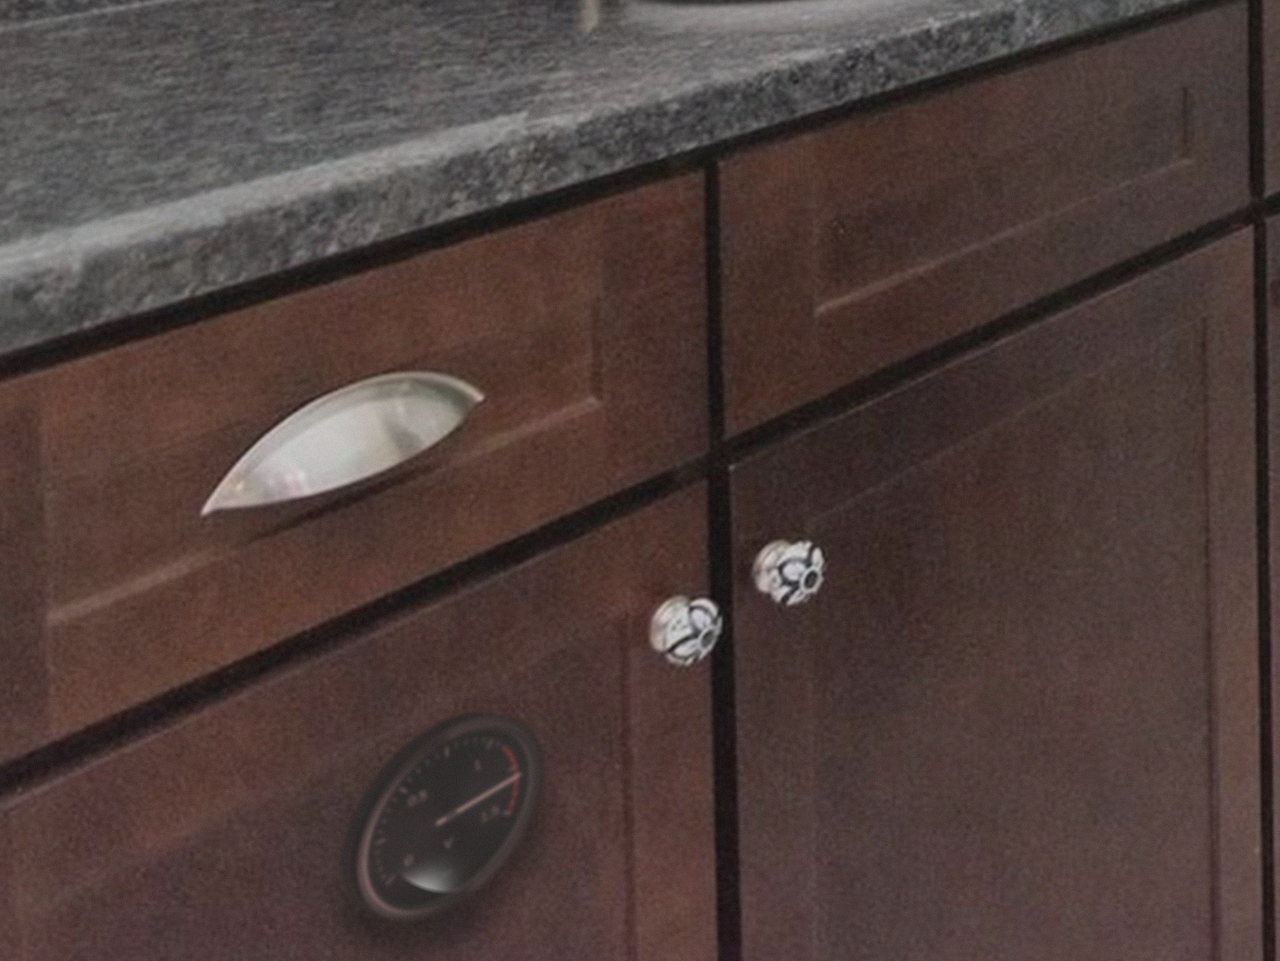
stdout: 1.3 V
